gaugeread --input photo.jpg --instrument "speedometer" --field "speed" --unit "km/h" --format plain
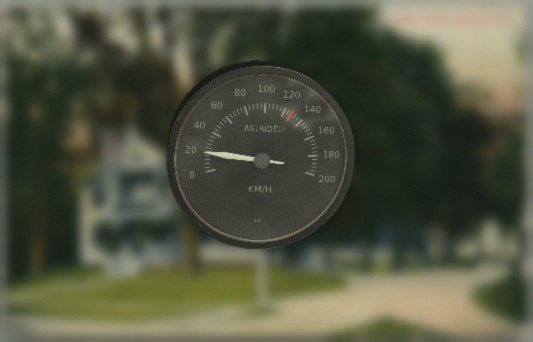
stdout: 20 km/h
